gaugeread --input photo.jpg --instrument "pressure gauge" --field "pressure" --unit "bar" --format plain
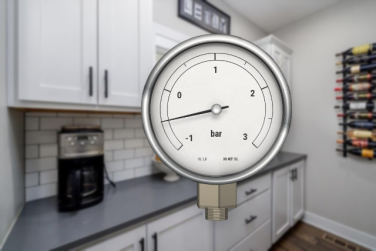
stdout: -0.5 bar
